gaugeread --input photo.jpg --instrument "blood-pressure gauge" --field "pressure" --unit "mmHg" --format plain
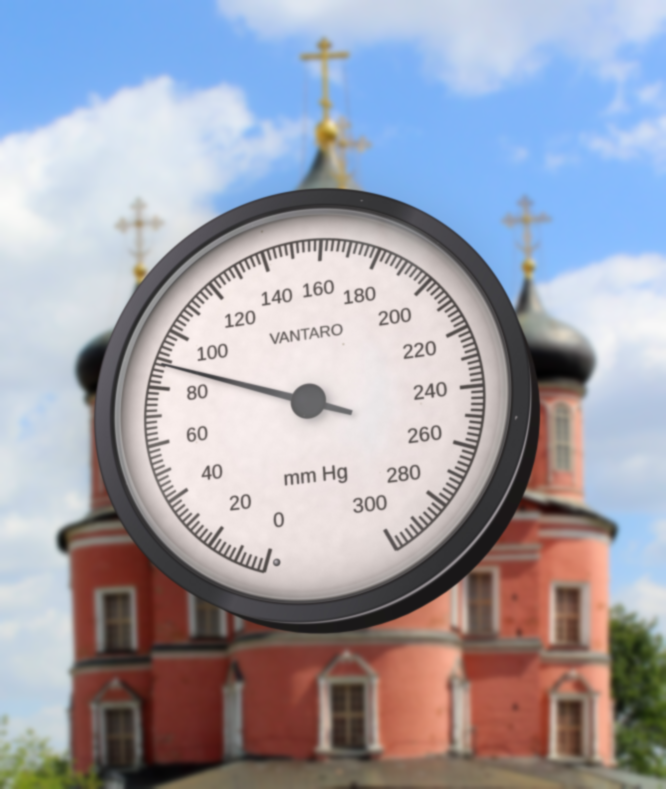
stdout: 88 mmHg
